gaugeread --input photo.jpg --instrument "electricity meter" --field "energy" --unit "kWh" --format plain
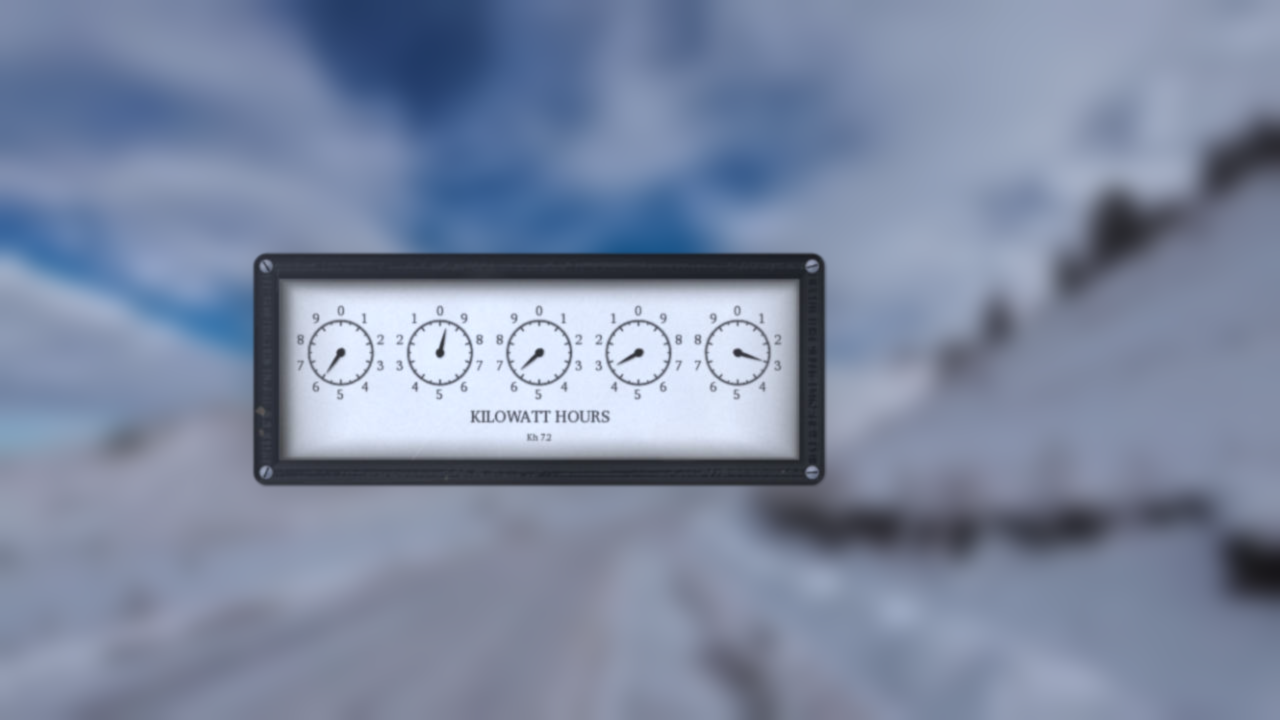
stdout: 59633 kWh
